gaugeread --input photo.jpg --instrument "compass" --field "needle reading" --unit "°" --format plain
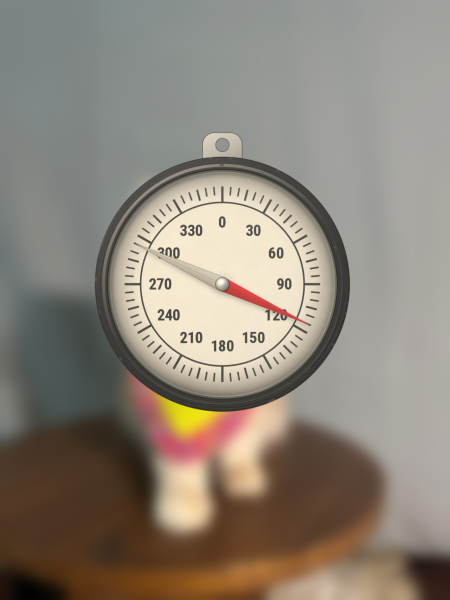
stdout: 115 °
